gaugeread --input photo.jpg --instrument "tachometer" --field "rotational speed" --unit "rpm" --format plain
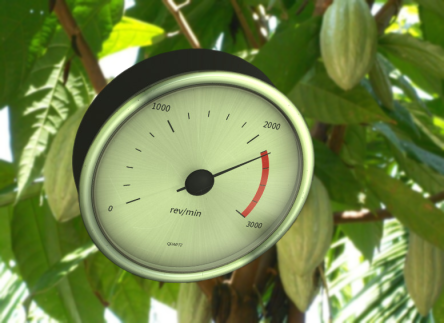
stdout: 2200 rpm
